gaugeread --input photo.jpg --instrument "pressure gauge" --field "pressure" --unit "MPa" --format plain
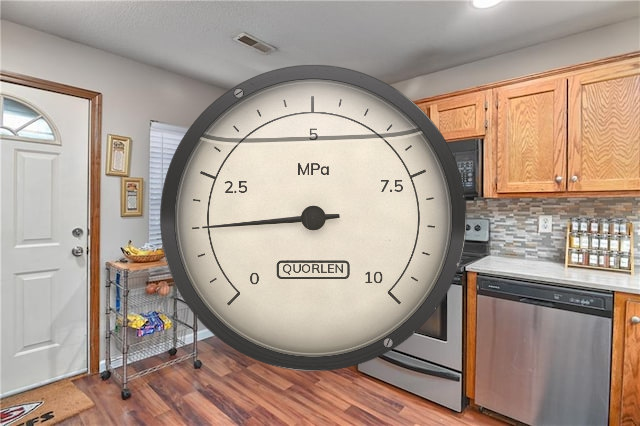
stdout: 1.5 MPa
